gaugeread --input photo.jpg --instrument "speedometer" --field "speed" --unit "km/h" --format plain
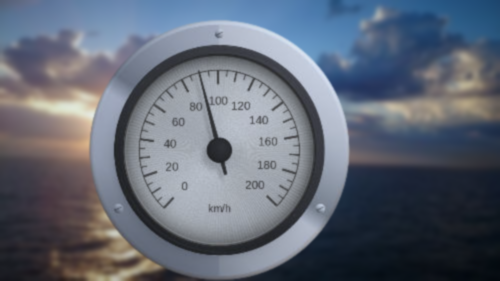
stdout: 90 km/h
